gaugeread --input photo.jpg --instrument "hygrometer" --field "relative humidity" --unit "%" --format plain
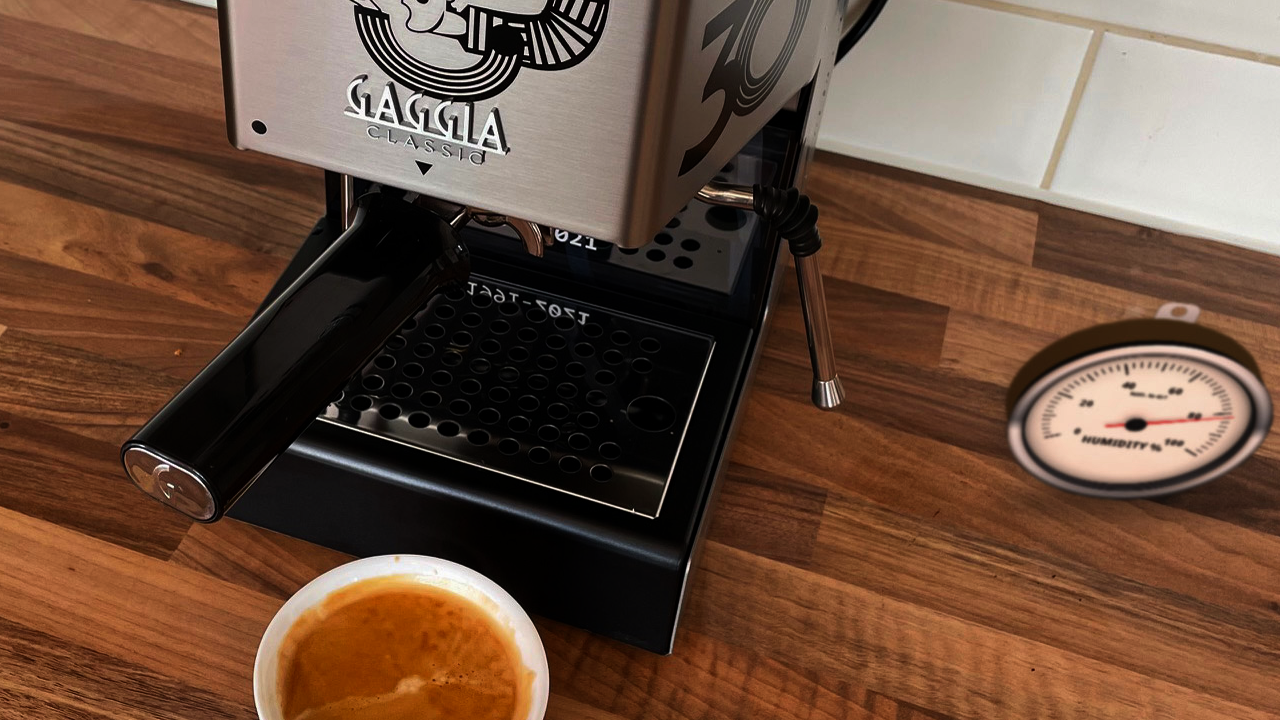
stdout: 80 %
